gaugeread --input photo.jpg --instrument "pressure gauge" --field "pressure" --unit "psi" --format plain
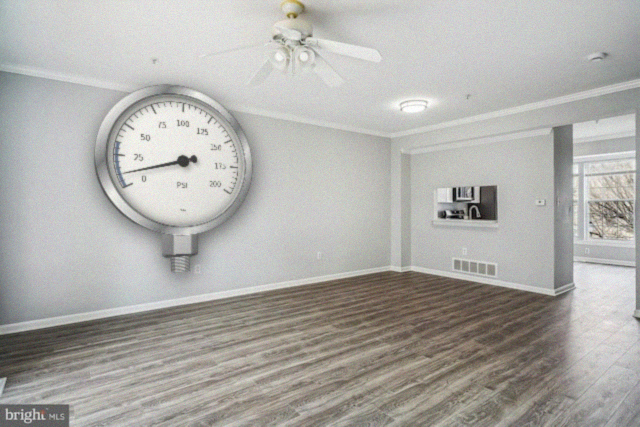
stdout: 10 psi
